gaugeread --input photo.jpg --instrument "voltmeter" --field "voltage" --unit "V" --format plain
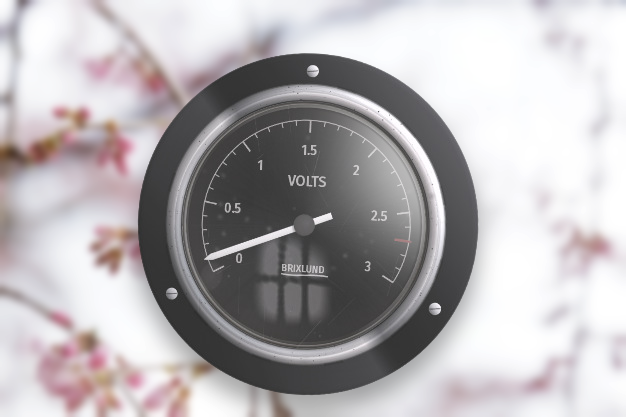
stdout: 0.1 V
